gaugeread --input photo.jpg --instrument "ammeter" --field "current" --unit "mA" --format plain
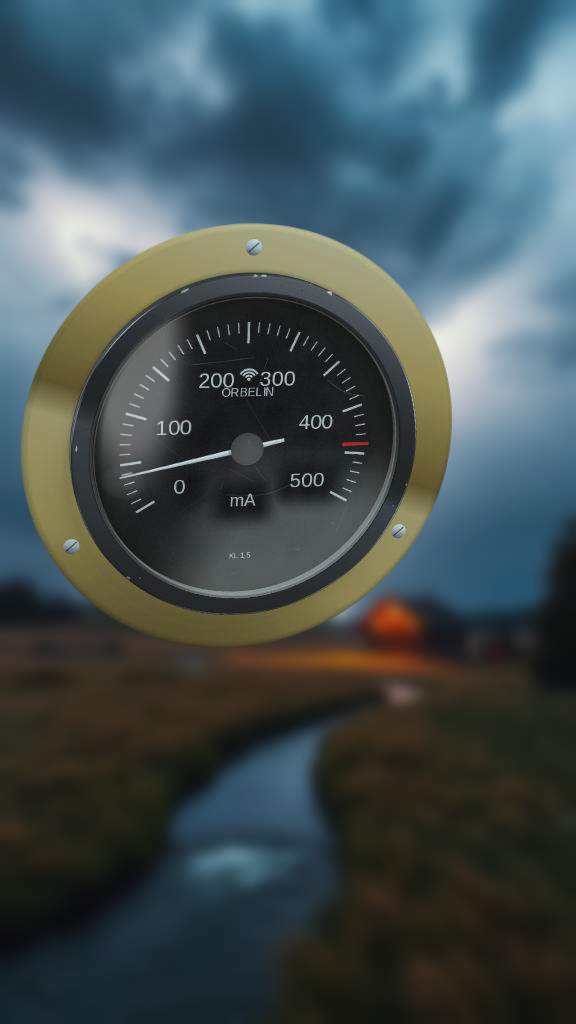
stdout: 40 mA
